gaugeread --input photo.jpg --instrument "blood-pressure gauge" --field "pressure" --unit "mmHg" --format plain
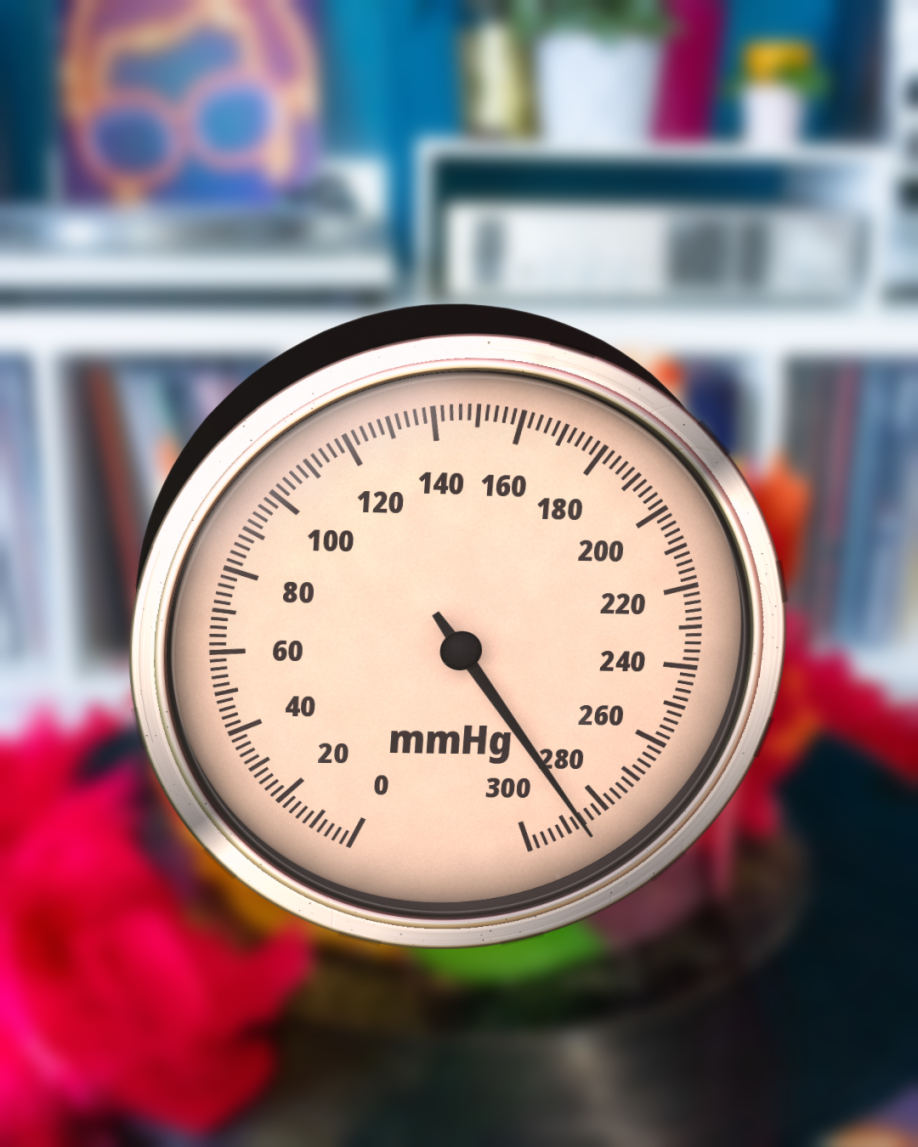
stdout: 286 mmHg
